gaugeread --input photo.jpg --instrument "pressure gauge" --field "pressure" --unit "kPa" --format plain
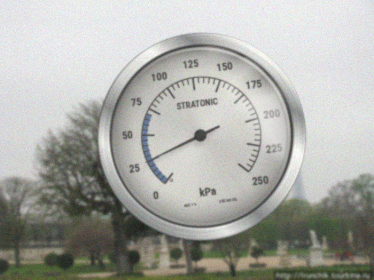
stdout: 25 kPa
